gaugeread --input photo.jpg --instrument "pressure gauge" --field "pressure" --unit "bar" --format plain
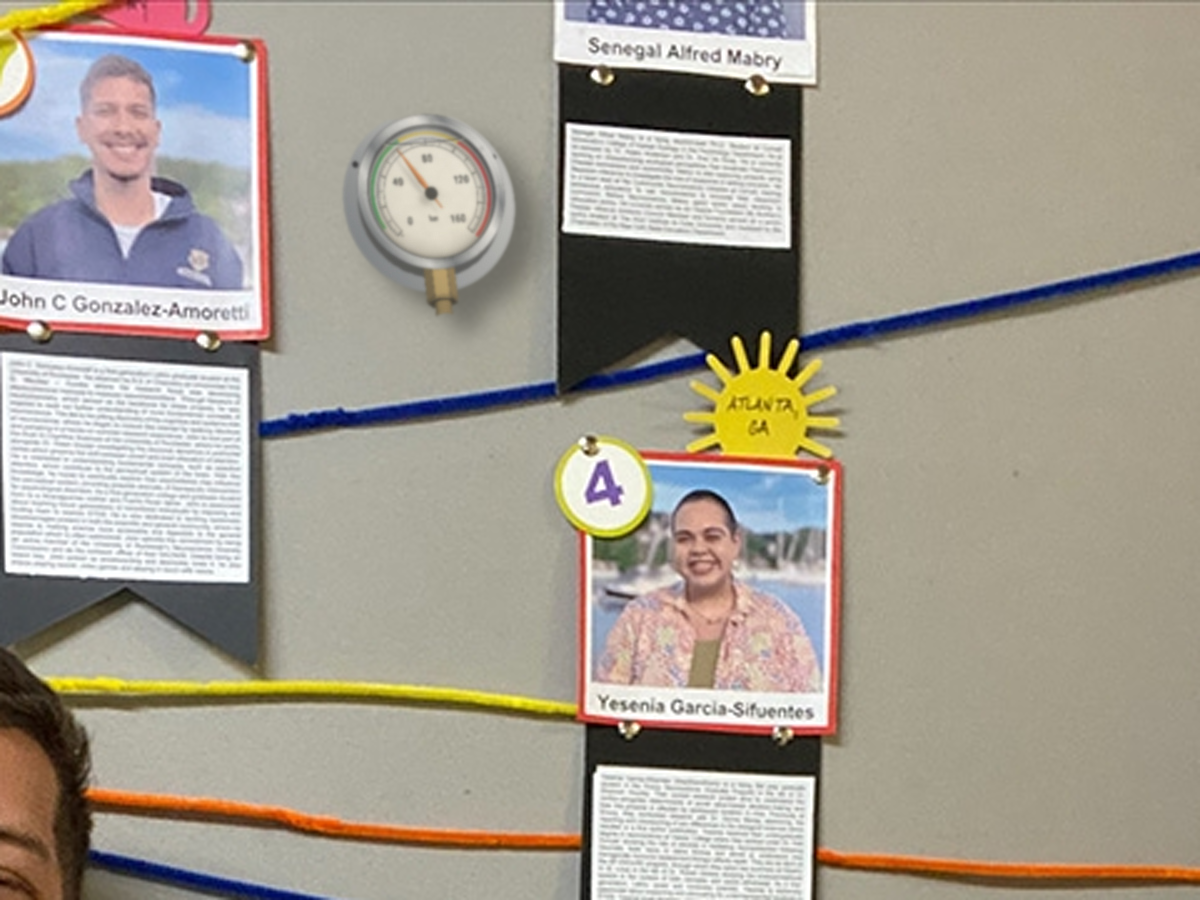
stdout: 60 bar
